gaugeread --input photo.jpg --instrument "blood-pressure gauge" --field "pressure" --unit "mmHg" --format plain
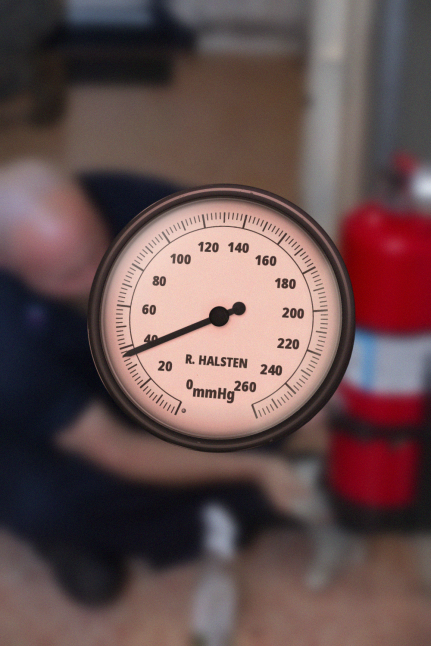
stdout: 36 mmHg
